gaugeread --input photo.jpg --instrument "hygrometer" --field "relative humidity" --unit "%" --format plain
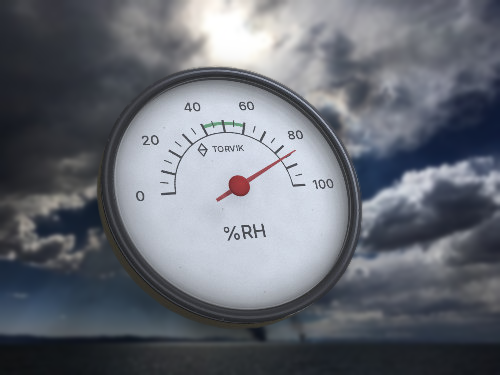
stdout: 85 %
